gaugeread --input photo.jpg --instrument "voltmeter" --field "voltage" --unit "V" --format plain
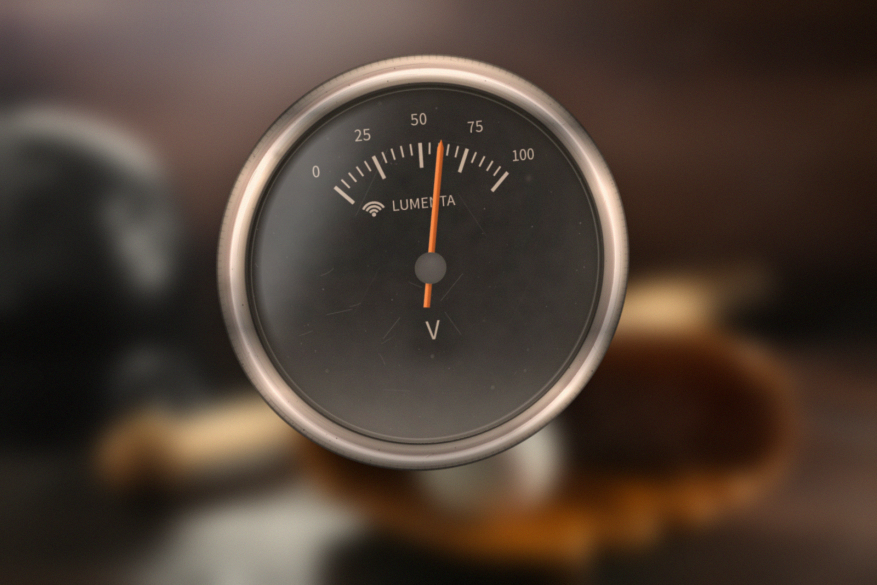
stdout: 60 V
